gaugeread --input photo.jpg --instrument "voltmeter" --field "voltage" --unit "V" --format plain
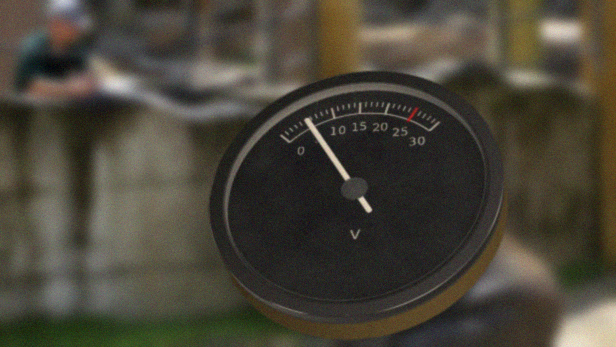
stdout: 5 V
